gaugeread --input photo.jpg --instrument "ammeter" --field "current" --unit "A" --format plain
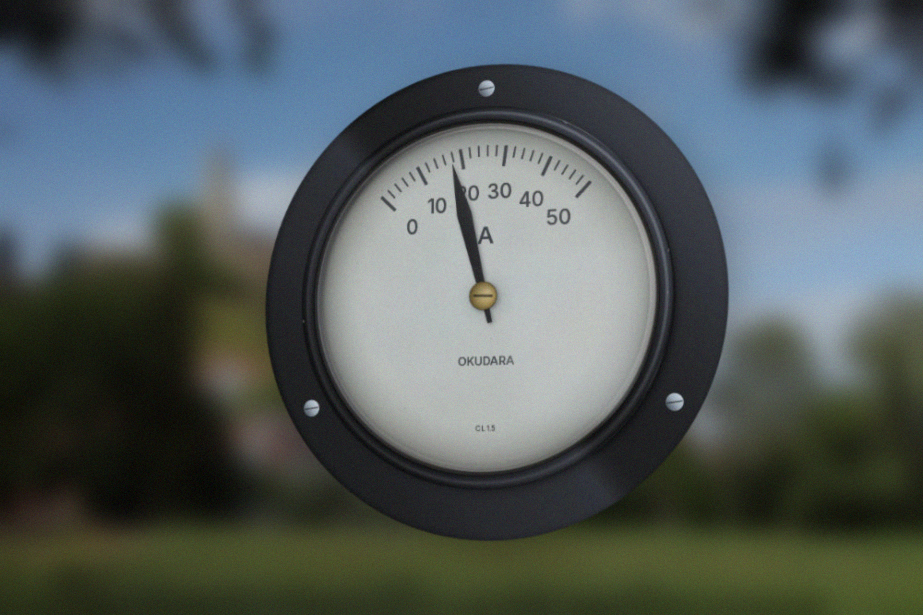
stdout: 18 A
